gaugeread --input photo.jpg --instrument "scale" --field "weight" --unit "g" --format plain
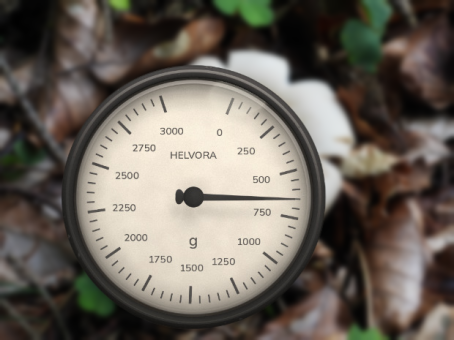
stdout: 650 g
